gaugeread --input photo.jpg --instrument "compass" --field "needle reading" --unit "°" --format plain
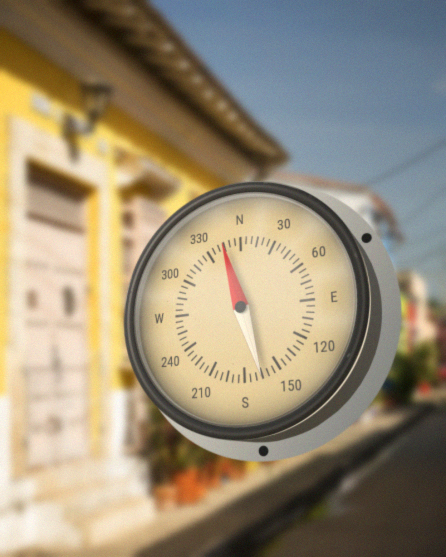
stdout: 345 °
